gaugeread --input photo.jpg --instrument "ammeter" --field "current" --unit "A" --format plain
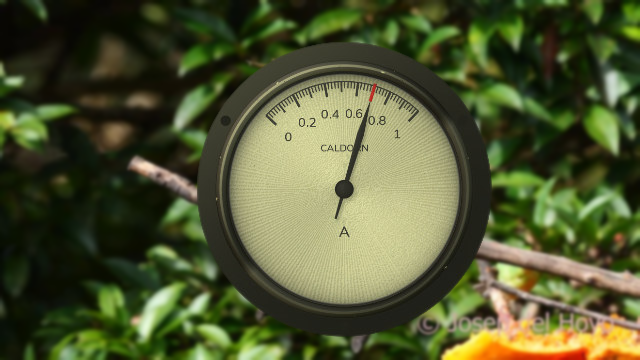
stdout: 0.7 A
